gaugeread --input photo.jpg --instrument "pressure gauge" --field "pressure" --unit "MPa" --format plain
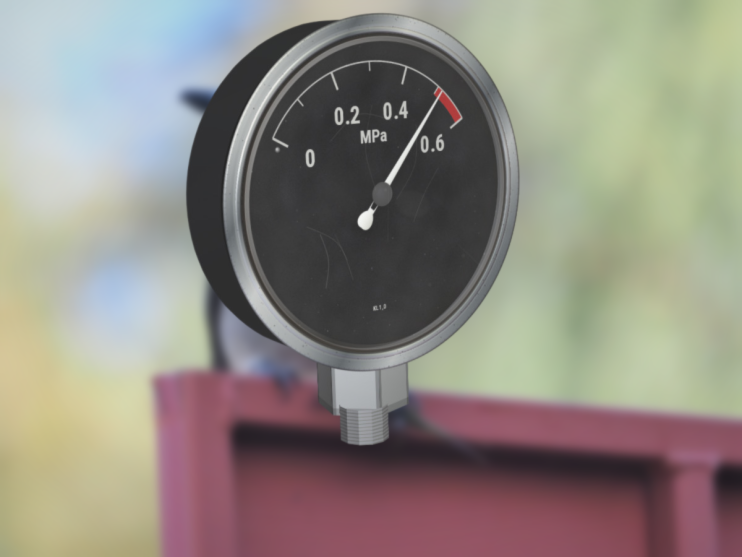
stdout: 0.5 MPa
